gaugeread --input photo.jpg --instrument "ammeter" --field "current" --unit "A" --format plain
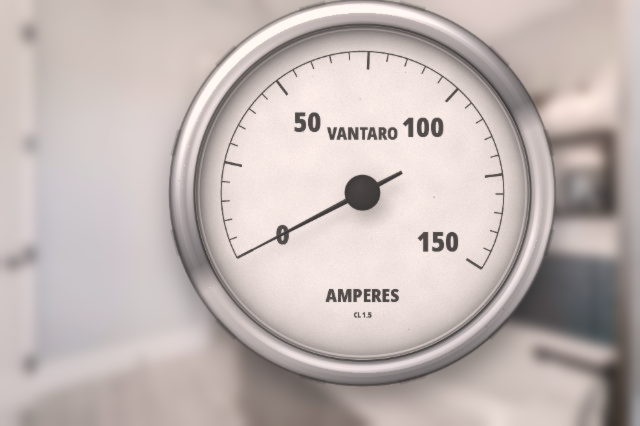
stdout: 0 A
